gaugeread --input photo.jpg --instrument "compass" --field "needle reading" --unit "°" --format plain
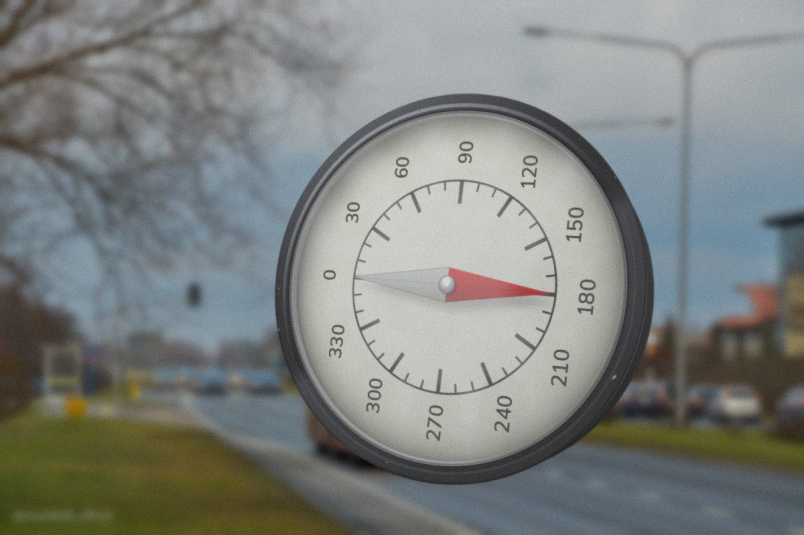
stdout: 180 °
